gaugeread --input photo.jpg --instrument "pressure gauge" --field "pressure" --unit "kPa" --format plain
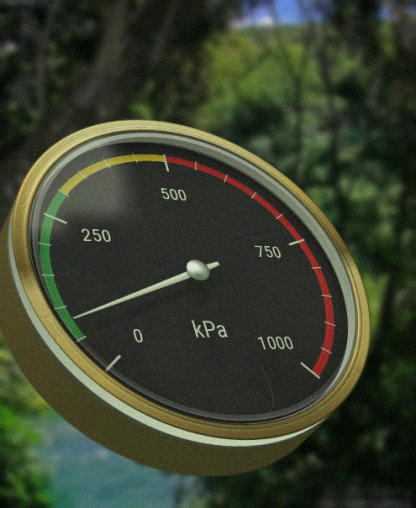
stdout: 75 kPa
